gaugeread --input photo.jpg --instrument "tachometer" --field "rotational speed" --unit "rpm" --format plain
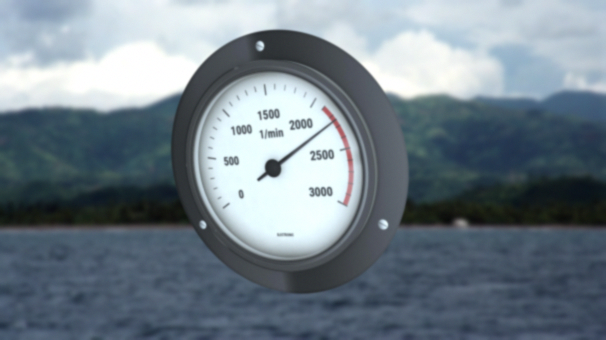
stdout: 2250 rpm
